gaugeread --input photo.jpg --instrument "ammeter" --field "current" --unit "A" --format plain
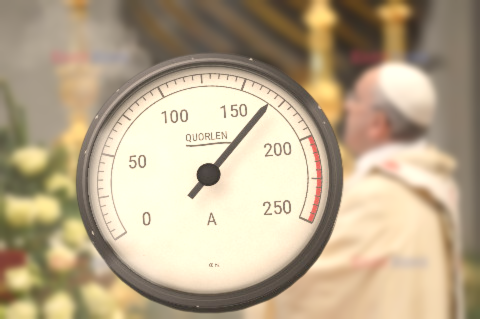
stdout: 170 A
